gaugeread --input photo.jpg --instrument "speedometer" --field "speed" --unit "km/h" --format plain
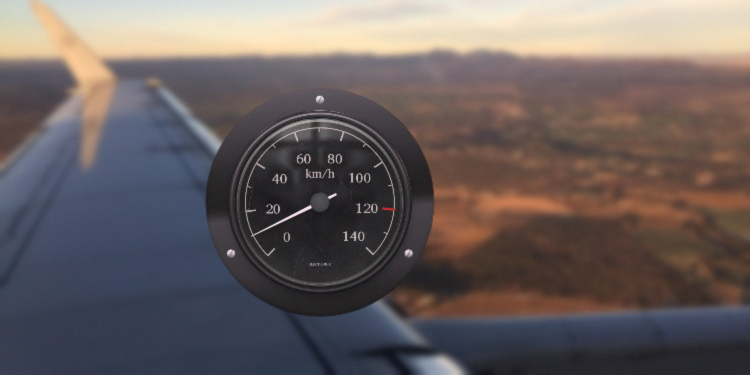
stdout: 10 km/h
